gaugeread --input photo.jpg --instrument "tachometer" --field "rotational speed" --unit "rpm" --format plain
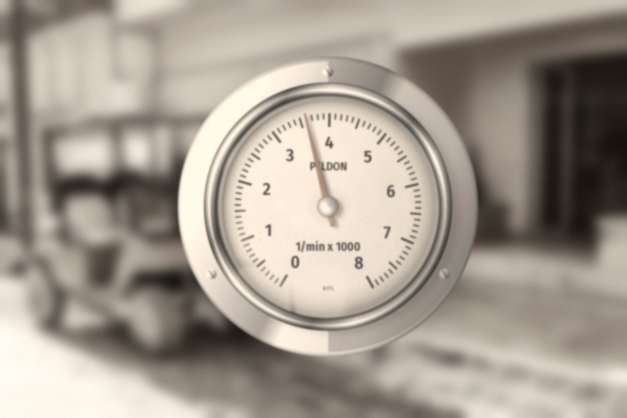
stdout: 3600 rpm
